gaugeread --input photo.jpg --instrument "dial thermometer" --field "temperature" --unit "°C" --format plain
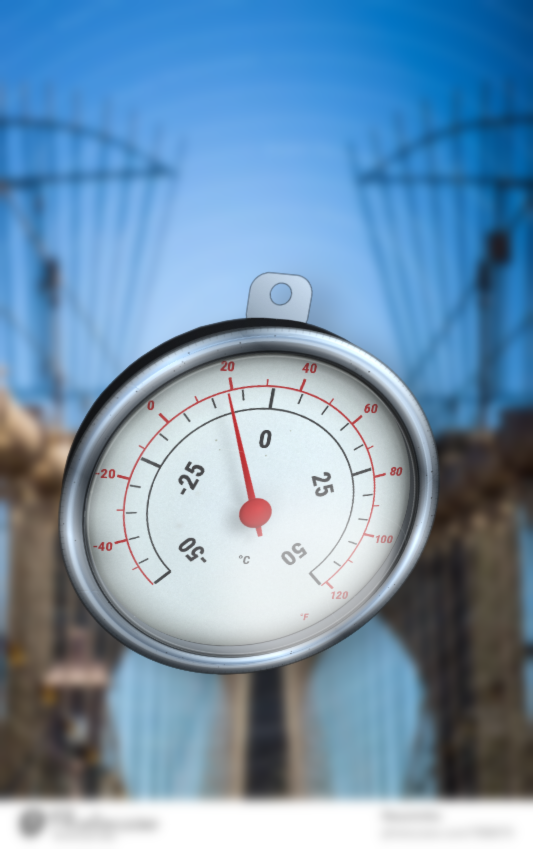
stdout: -7.5 °C
